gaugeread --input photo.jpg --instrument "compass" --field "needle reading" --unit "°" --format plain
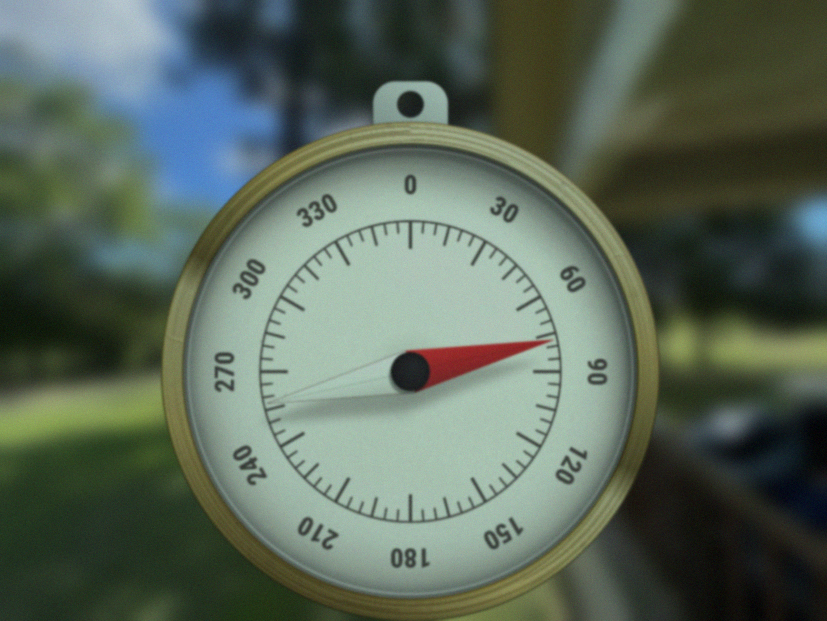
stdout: 77.5 °
